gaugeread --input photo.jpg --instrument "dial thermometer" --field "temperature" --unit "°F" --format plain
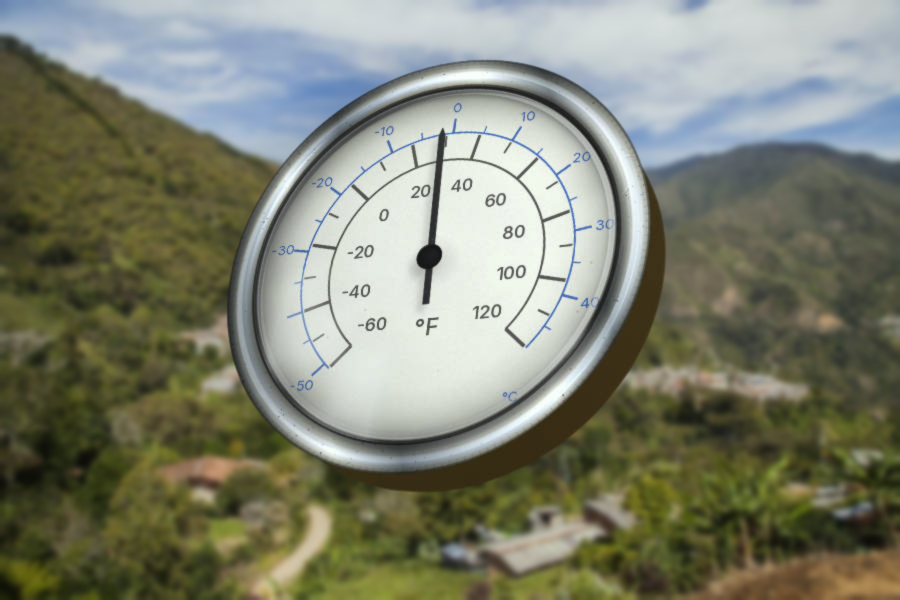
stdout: 30 °F
